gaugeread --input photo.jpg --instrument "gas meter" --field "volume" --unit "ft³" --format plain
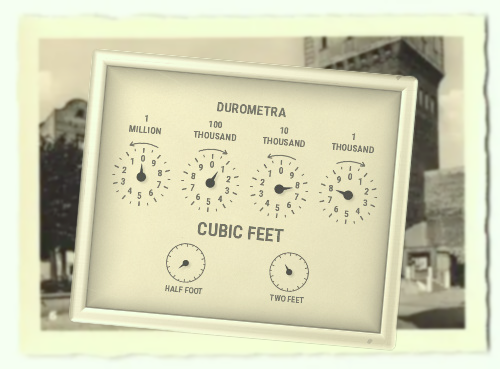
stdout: 7800 ft³
